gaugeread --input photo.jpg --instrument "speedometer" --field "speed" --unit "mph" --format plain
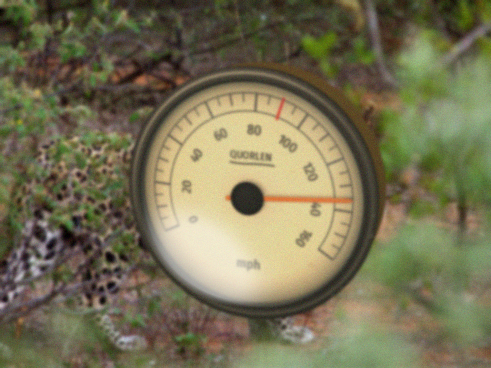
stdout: 135 mph
